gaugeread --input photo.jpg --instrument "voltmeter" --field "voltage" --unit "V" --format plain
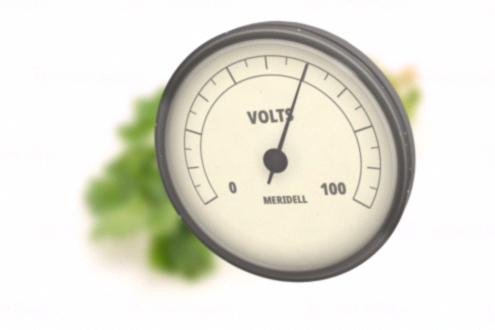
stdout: 60 V
